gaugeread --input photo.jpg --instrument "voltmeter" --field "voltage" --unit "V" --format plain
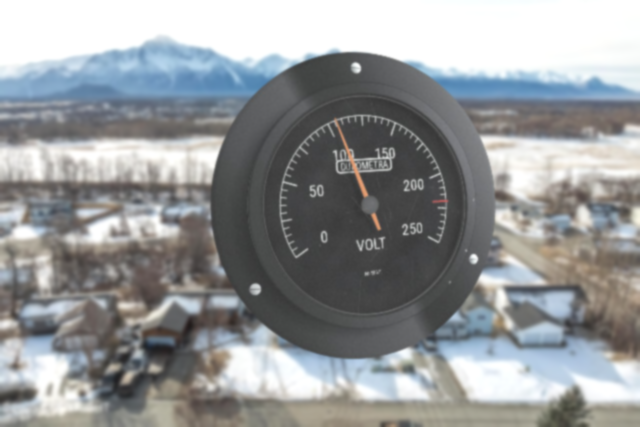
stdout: 105 V
